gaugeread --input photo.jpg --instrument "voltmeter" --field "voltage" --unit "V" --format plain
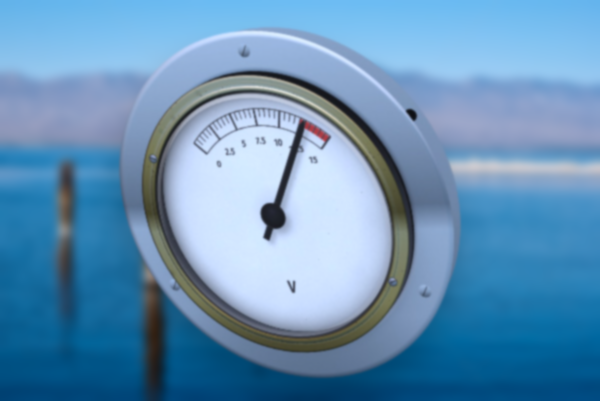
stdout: 12.5 V
